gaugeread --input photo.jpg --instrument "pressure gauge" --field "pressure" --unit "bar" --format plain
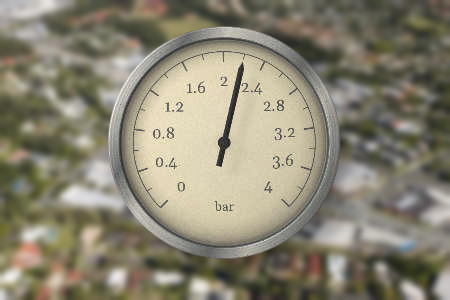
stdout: 2.2 bar
